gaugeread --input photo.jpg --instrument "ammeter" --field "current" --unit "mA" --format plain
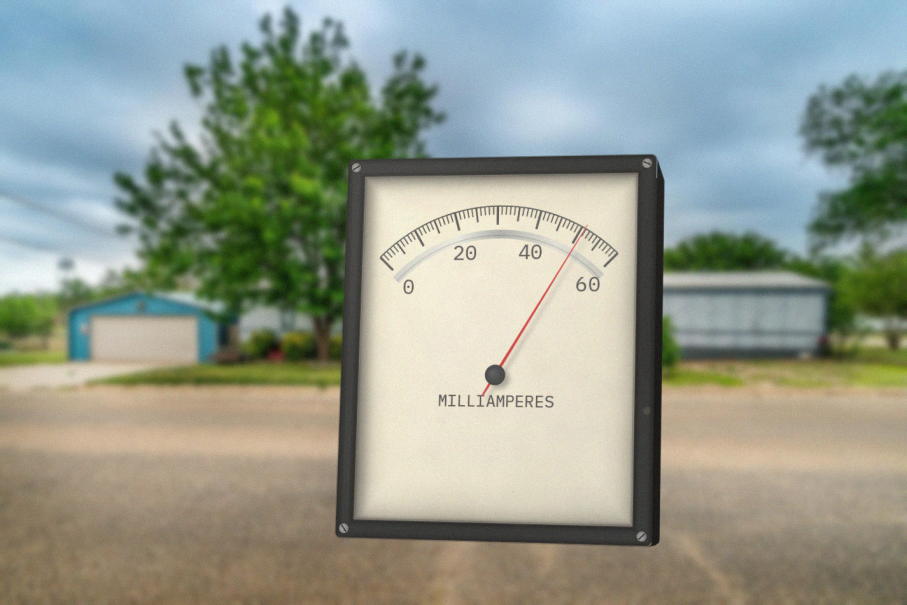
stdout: 51 mA
